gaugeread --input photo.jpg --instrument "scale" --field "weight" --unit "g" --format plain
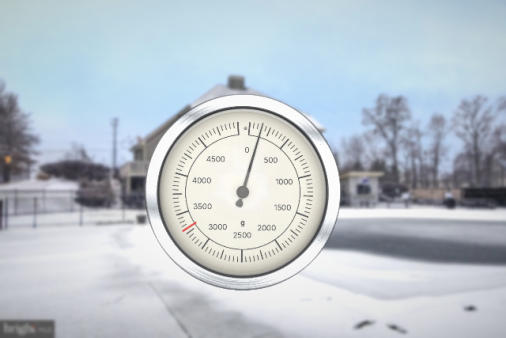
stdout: 150 g
